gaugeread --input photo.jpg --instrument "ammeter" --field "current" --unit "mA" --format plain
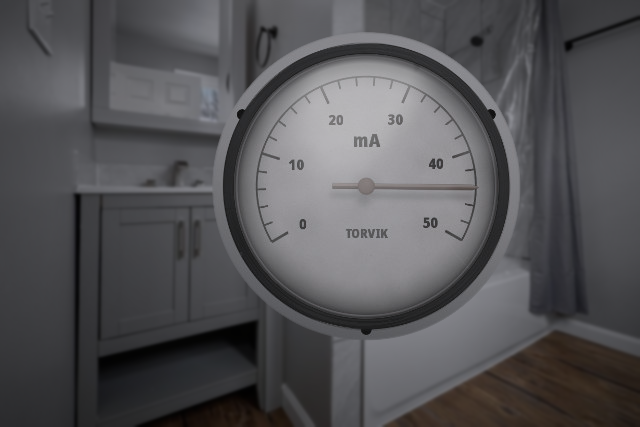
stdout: 44 mA
